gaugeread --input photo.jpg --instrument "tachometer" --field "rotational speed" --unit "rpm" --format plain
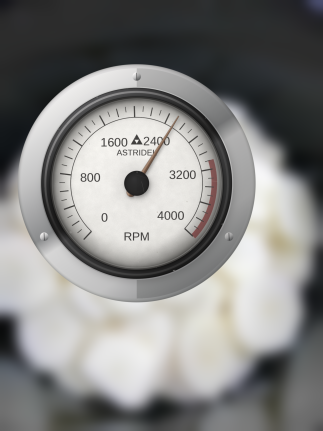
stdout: 2500 rpm
